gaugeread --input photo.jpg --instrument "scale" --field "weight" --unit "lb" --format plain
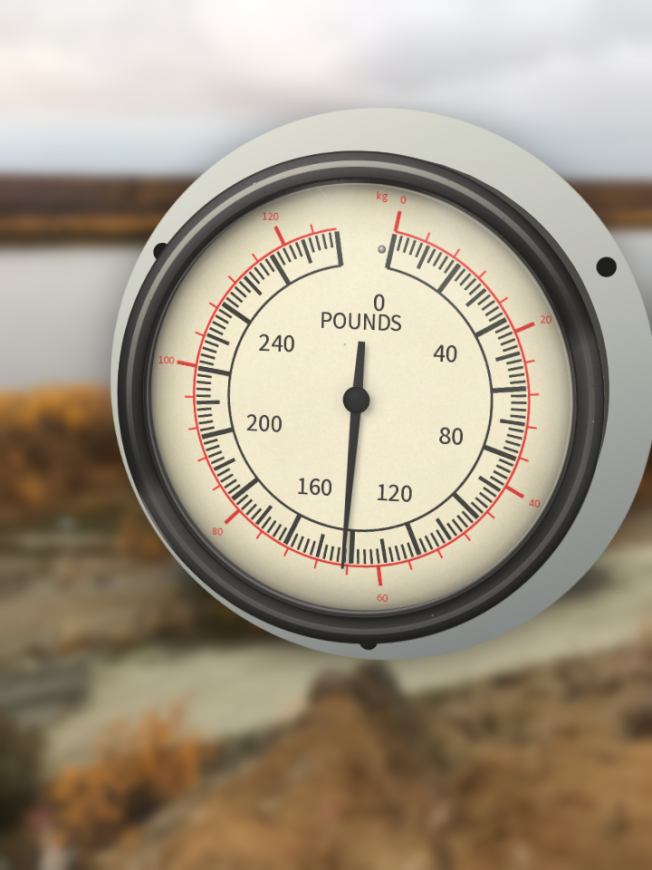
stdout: 142 lb
